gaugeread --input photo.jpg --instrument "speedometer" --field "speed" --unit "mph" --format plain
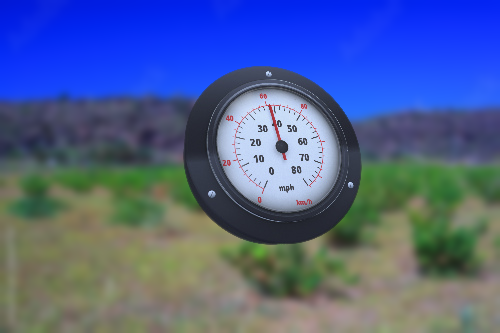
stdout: 38 mph
